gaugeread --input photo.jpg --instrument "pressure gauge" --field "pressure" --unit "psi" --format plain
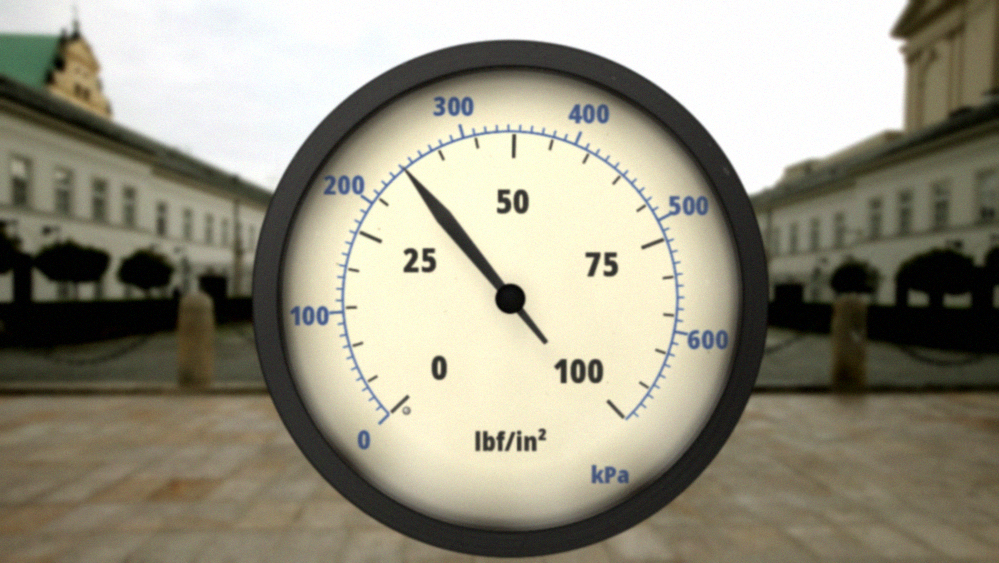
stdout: 35 psi
